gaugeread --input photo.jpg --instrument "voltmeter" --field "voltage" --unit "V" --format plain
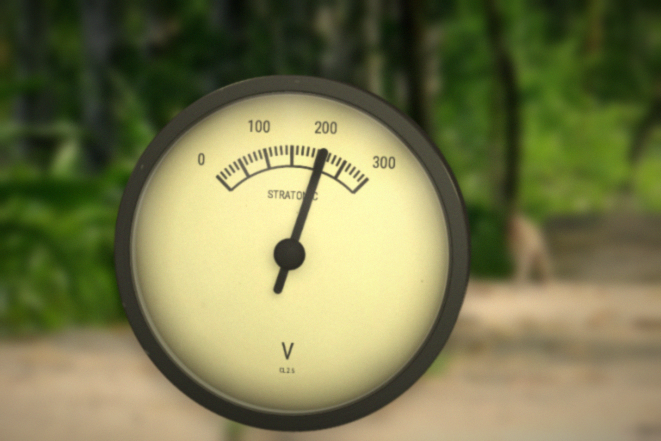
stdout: 210 V
